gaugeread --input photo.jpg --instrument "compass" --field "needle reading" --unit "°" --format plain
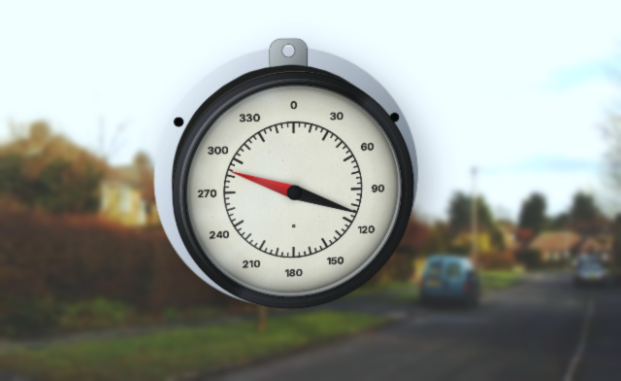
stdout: 290 °
